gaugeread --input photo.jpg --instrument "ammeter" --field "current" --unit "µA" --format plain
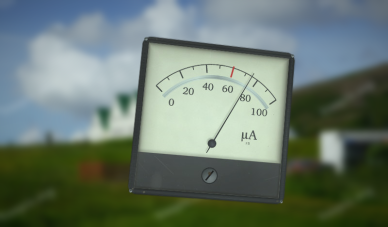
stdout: 75 µA
